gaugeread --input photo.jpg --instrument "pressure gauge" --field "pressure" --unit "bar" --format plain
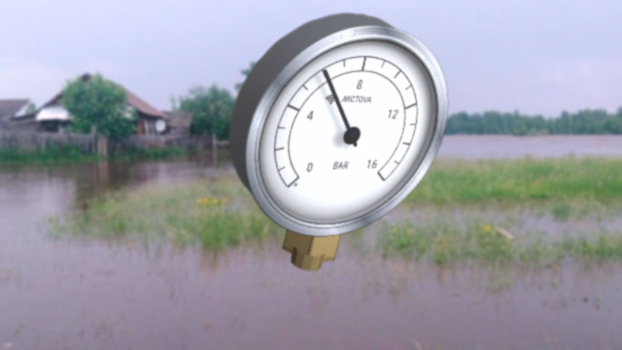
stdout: 6 bar
